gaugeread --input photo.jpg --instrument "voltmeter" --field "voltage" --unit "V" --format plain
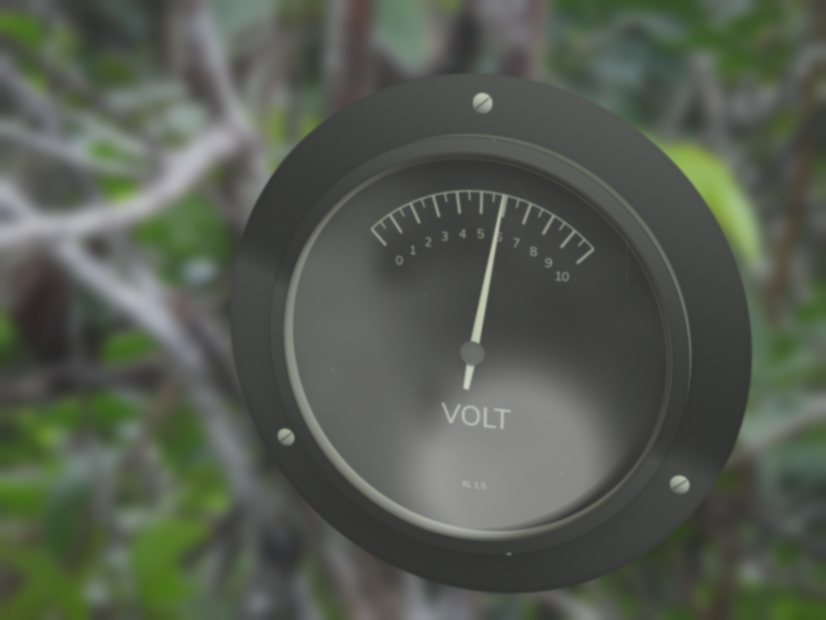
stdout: 6 V
